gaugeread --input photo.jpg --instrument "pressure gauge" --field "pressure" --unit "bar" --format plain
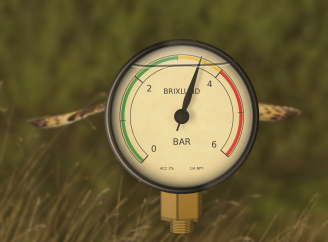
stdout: 3.5 bar
